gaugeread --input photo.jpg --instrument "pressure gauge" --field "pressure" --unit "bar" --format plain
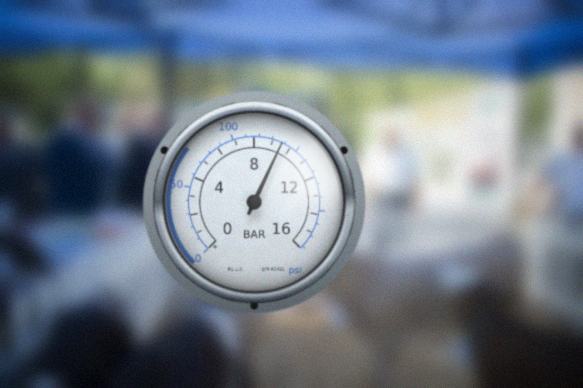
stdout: 9.5 bar
